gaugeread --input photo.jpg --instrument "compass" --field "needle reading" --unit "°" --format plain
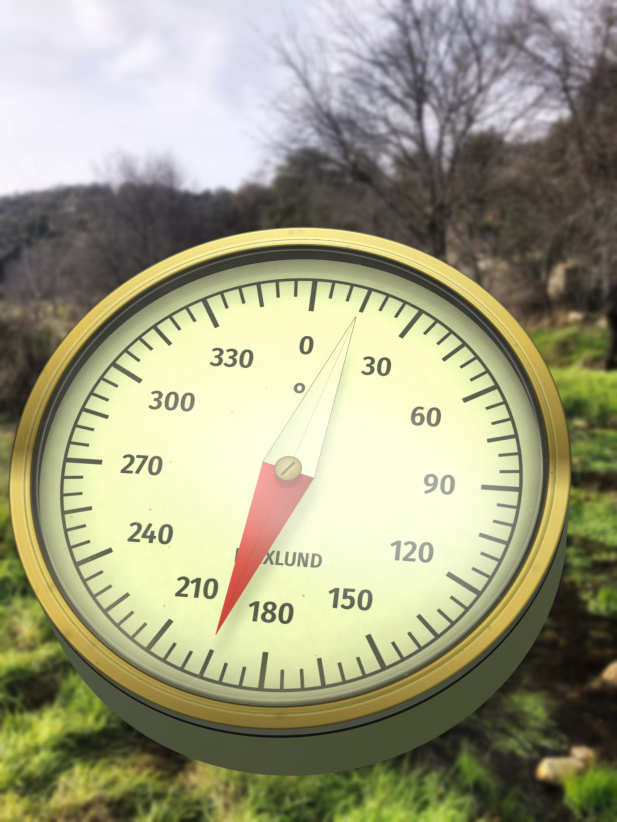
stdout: 195 °
